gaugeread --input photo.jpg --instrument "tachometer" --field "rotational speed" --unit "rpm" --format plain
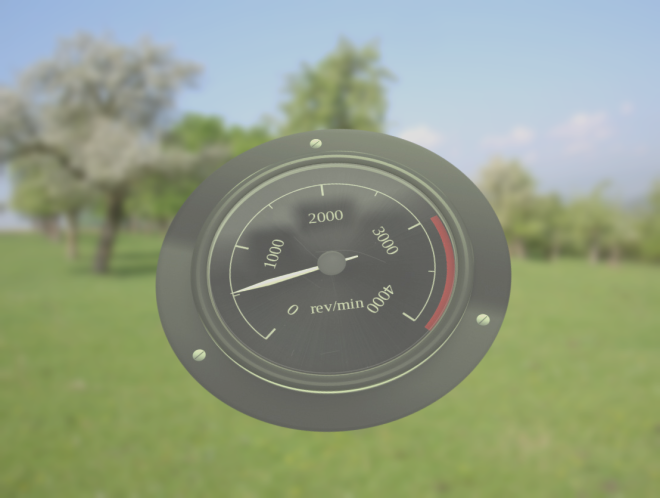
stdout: 500 rpm
